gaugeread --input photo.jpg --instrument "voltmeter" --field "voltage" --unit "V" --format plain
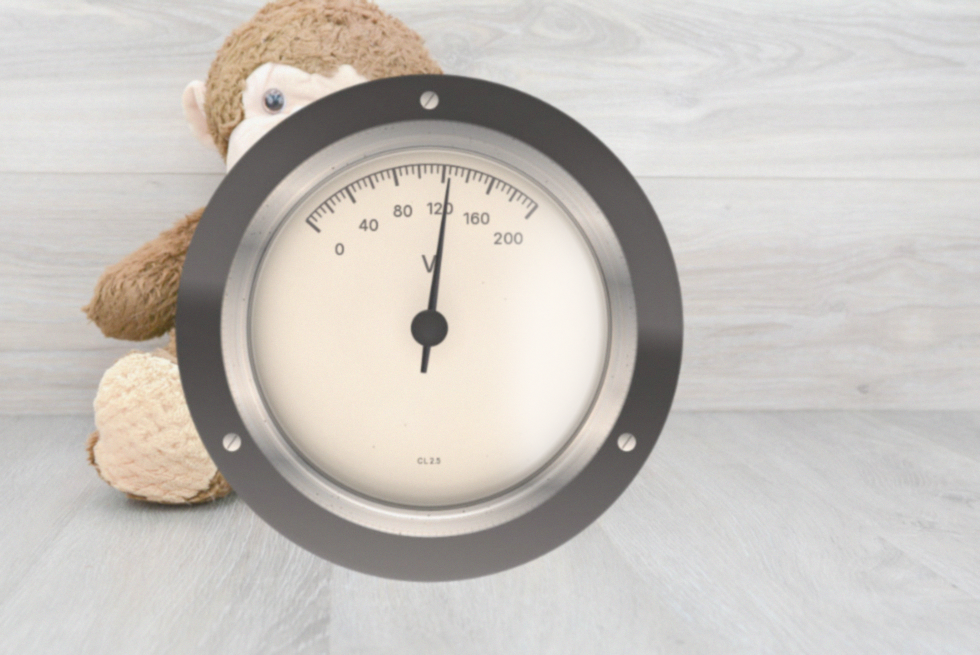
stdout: 125 V
